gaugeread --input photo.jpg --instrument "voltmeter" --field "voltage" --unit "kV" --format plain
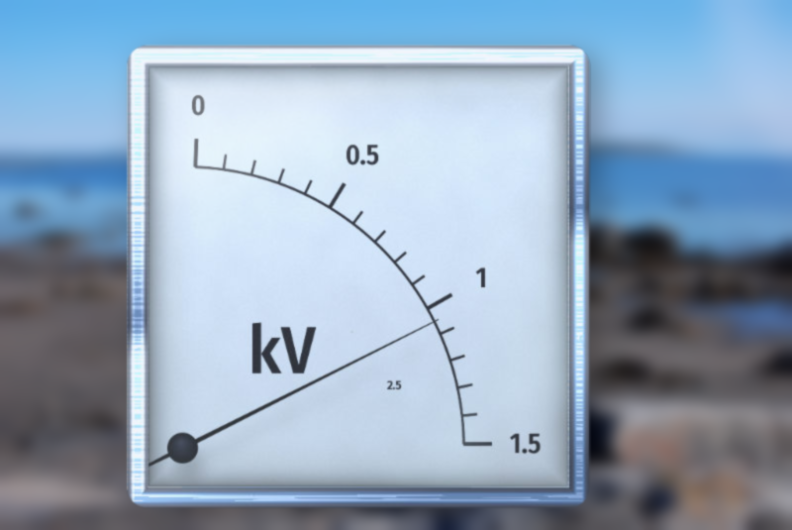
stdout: 1.05 kV
